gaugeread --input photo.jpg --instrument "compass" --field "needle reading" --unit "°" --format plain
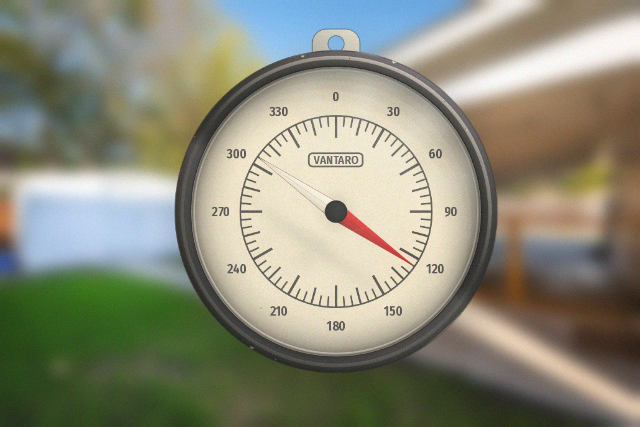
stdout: 125 °
